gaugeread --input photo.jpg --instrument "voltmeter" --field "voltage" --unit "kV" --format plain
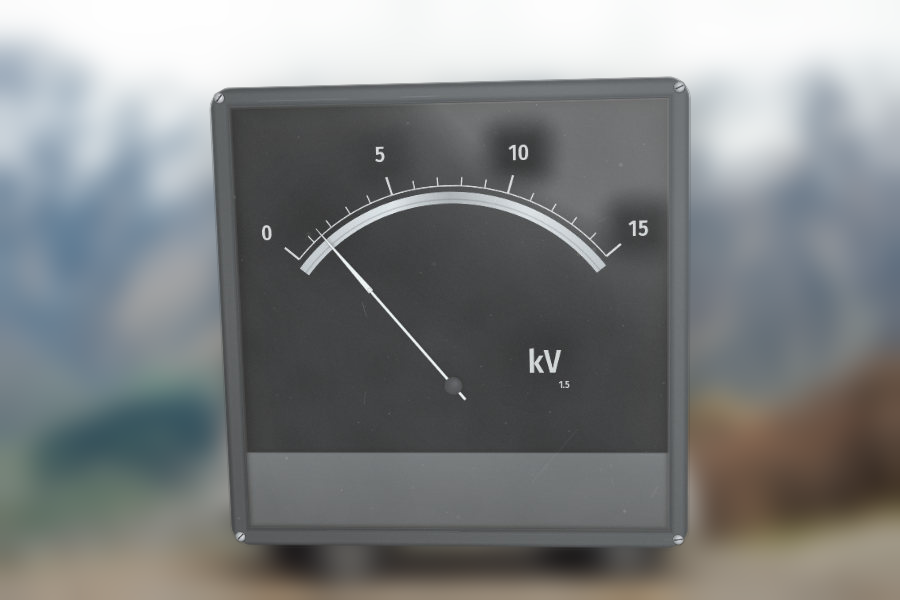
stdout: 1.5 kV
